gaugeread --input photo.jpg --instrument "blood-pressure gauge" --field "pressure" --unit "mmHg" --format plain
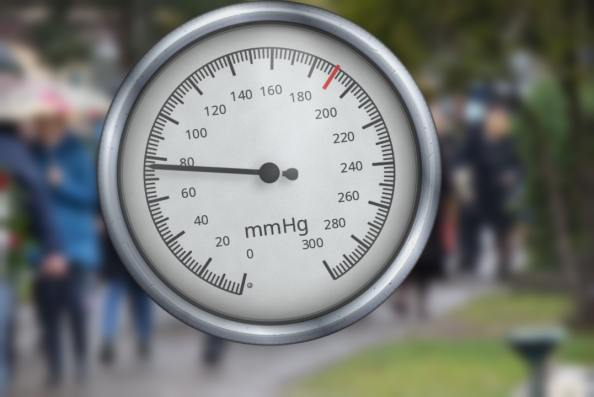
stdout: 76 mmHg
